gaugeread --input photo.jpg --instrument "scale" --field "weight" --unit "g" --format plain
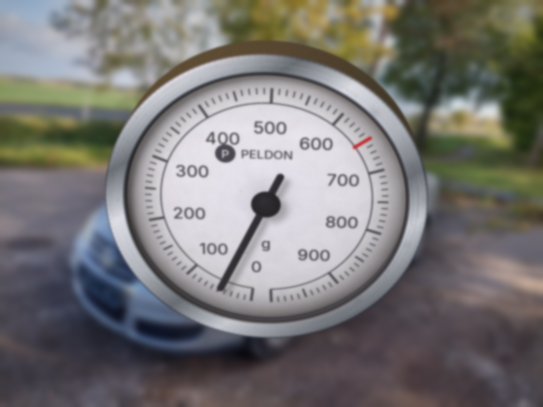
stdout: 50 g
